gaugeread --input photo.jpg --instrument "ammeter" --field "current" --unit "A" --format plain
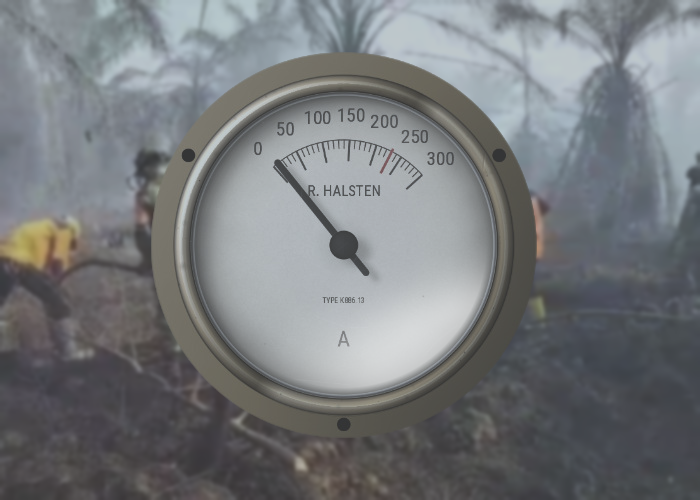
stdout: 10 A
